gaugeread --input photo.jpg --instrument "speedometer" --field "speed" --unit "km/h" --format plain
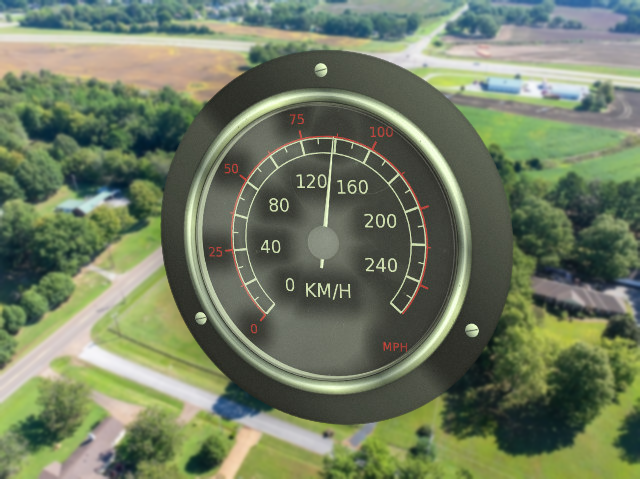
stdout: 140 km/h
